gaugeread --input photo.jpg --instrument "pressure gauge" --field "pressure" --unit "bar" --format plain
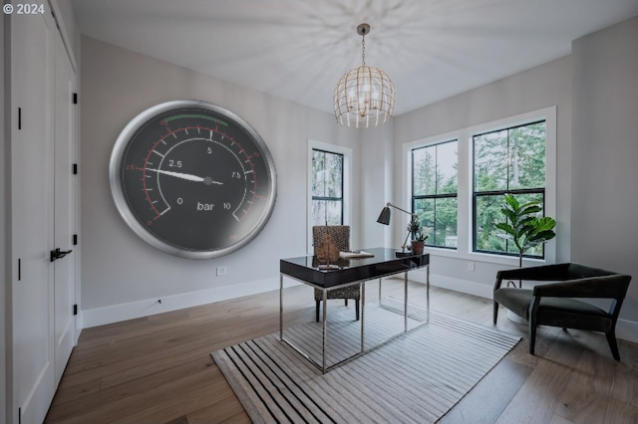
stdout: 1.75 bar
